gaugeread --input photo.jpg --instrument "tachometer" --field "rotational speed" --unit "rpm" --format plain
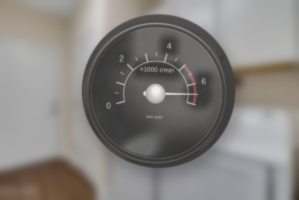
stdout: 6500 rpm
